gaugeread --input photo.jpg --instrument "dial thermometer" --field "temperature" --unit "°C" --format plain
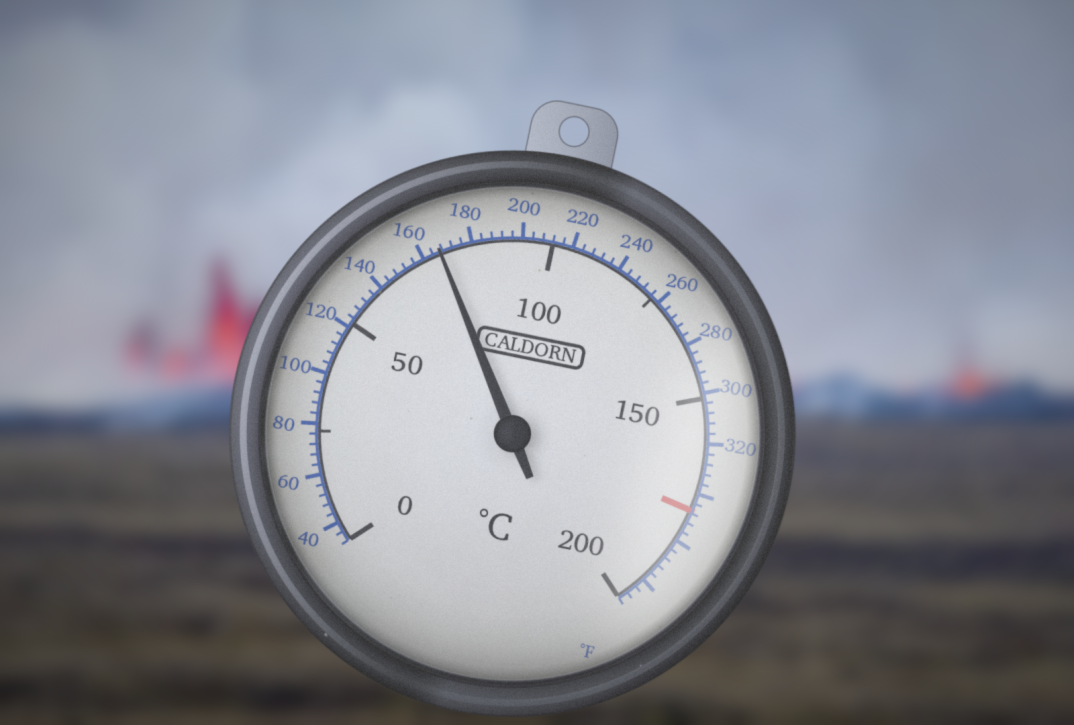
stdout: 75 °C
